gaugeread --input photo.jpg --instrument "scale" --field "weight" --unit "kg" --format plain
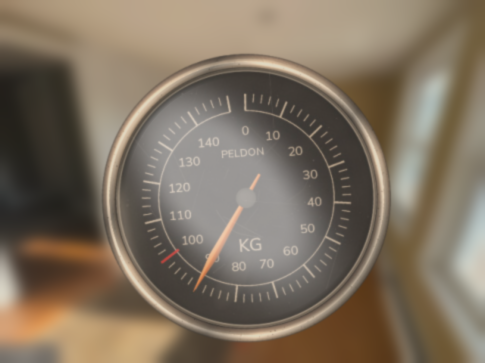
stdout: 90 kg
